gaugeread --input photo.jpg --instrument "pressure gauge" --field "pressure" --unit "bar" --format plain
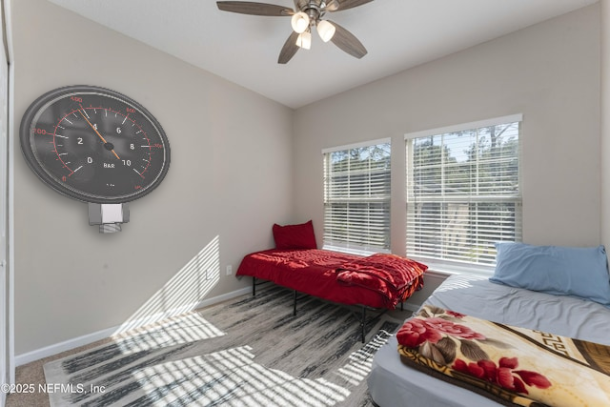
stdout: 3.75 bar
